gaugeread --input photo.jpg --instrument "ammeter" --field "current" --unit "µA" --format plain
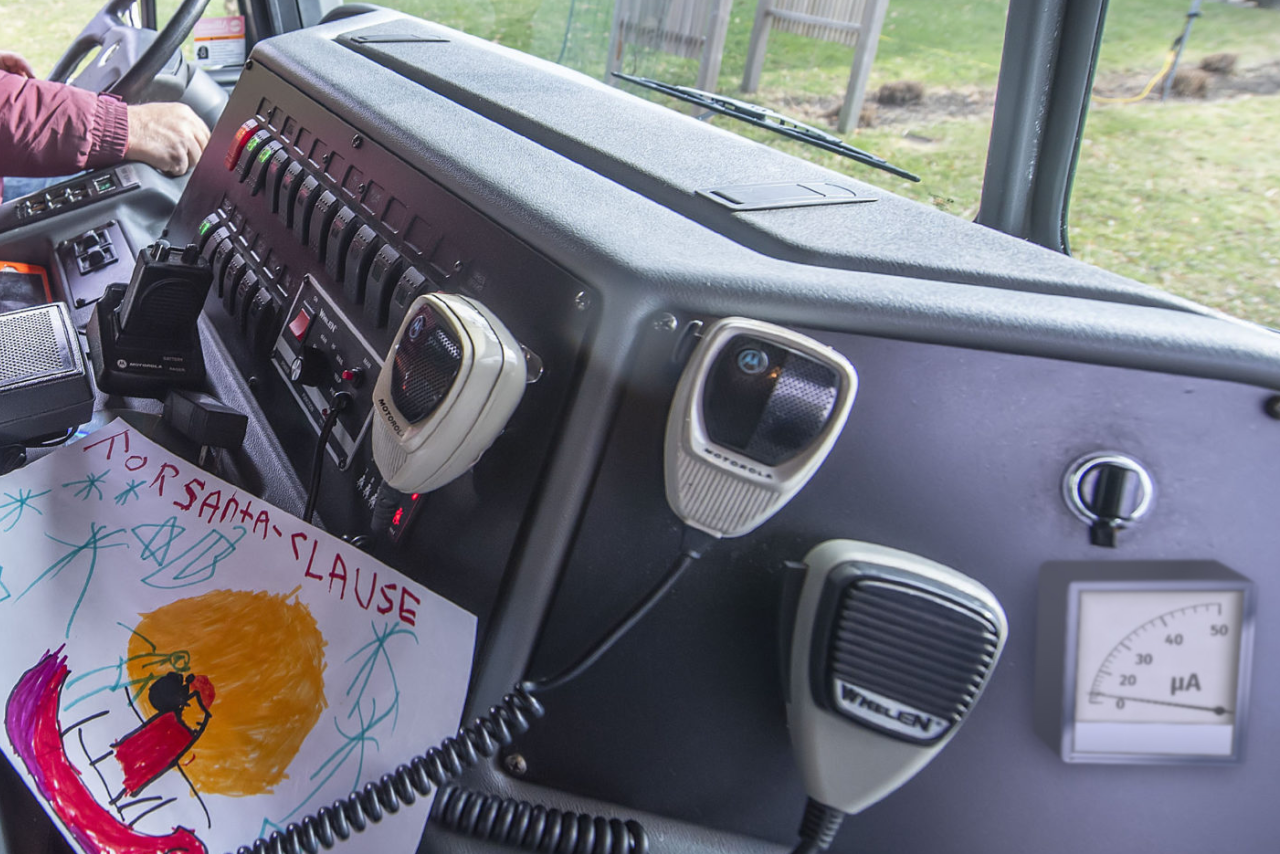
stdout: 10 µA
